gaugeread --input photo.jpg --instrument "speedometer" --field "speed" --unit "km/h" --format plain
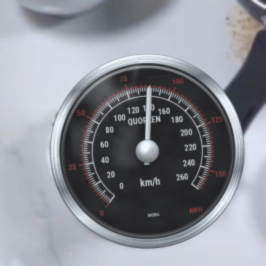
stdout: 140 km/h
